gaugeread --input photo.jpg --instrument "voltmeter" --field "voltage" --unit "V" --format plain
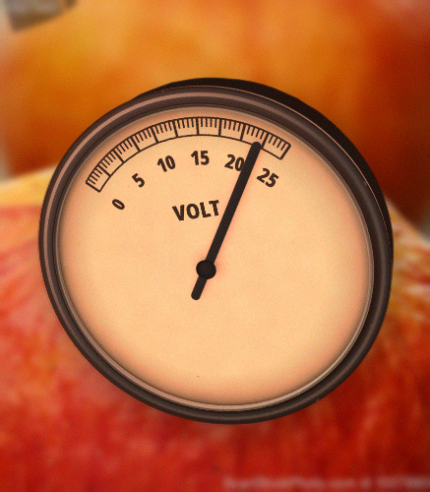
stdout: 22 V
